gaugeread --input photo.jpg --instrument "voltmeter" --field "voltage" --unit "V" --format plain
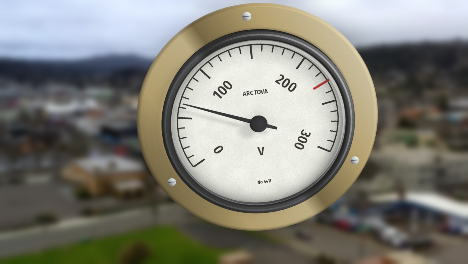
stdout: 65 V
